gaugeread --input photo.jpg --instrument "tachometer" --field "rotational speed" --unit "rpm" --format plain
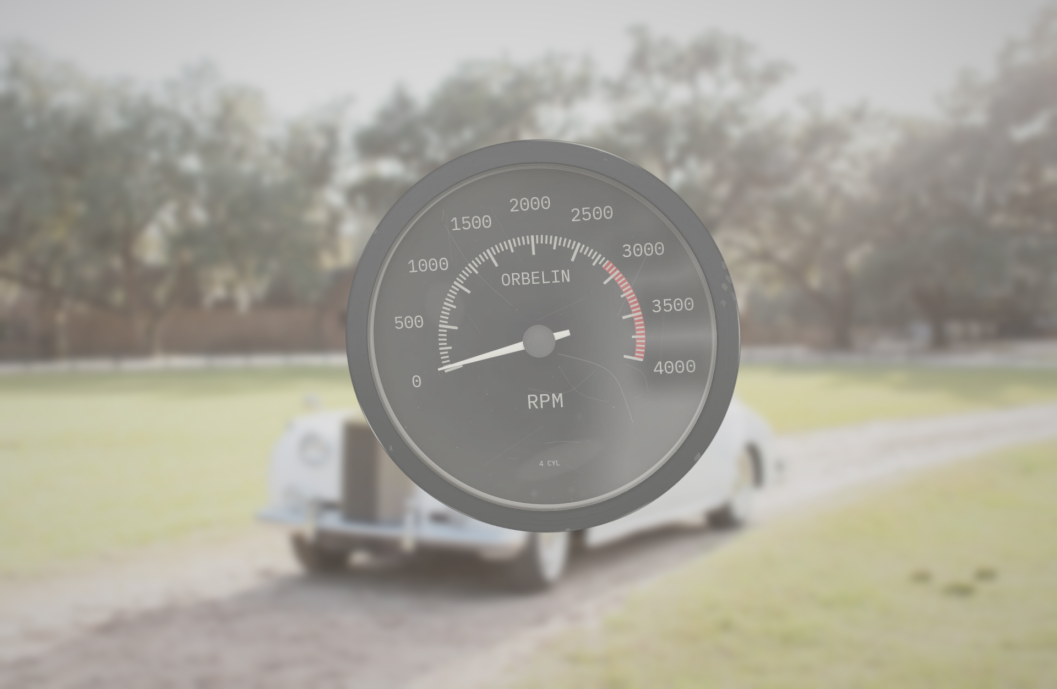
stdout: 50 rpm
